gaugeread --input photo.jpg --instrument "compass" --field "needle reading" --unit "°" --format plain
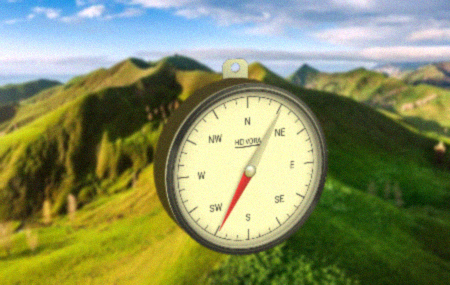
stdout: 210 °
